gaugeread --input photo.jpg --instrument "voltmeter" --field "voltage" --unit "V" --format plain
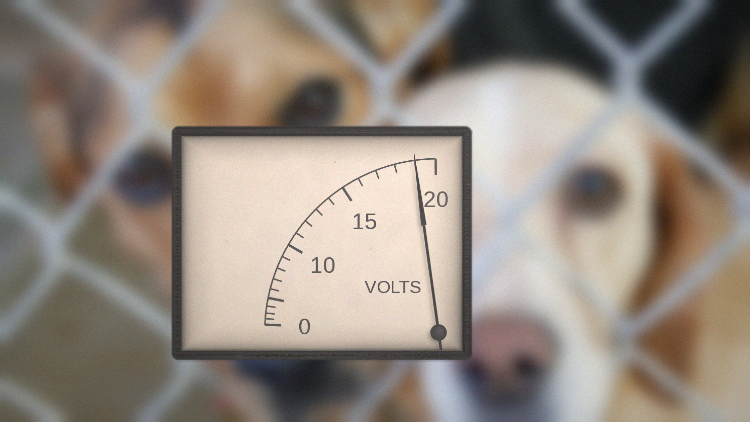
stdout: 19 V
